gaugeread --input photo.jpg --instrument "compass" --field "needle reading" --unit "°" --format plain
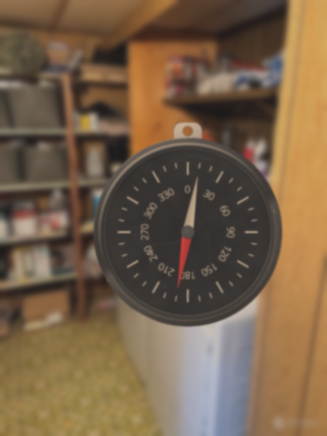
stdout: 190 °
